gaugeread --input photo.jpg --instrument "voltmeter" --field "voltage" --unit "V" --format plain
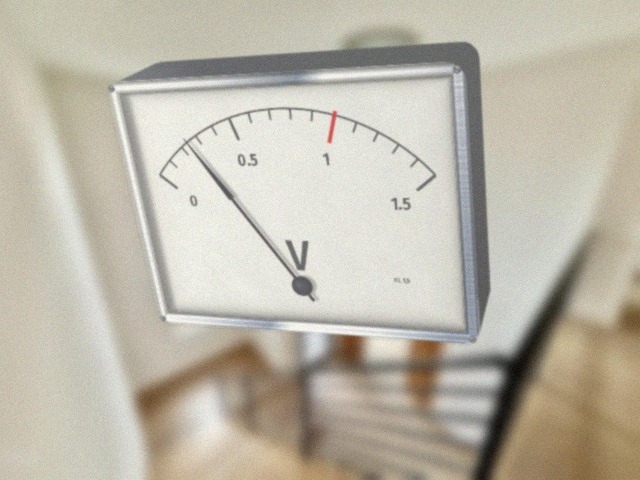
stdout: 0.25 V
